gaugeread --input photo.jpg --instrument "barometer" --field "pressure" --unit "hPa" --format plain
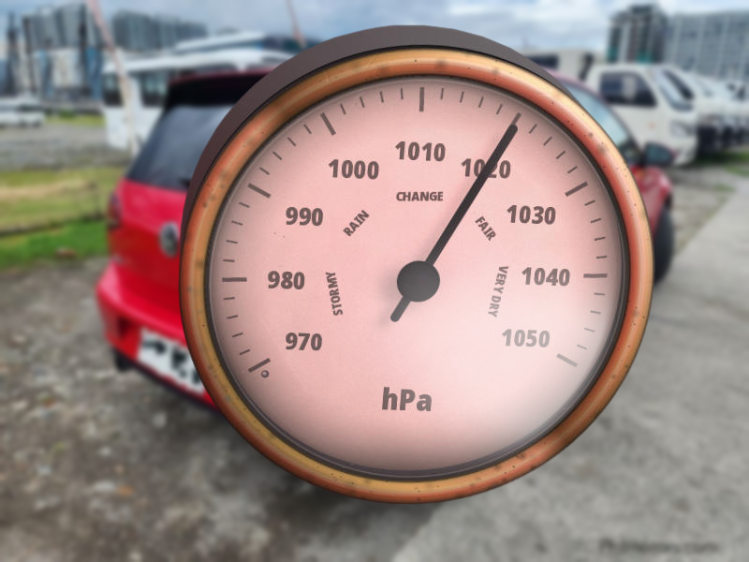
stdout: 1020 hPa
